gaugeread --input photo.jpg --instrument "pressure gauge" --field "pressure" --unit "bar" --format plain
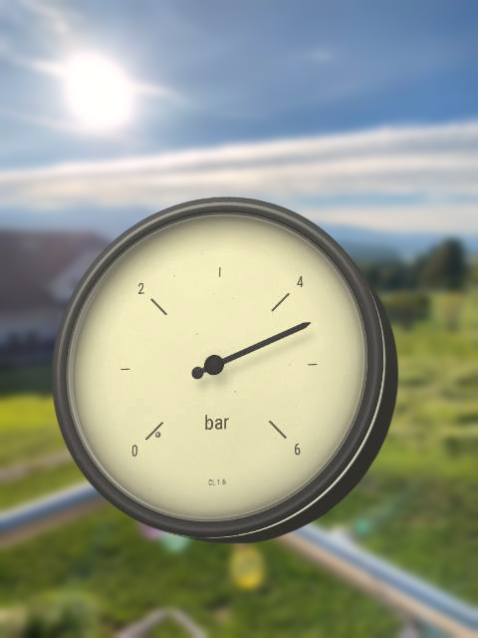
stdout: 4.5 bar
